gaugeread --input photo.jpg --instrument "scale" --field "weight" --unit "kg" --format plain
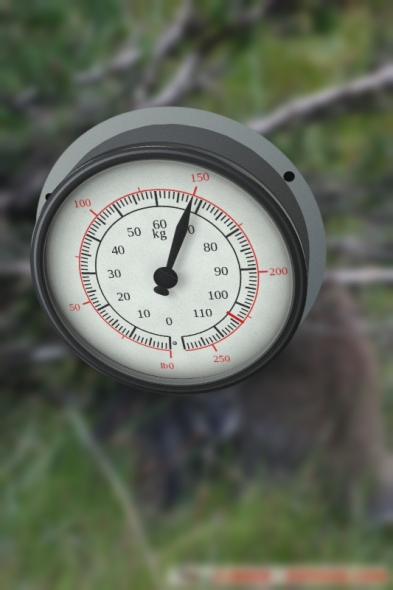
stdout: 68 kg
